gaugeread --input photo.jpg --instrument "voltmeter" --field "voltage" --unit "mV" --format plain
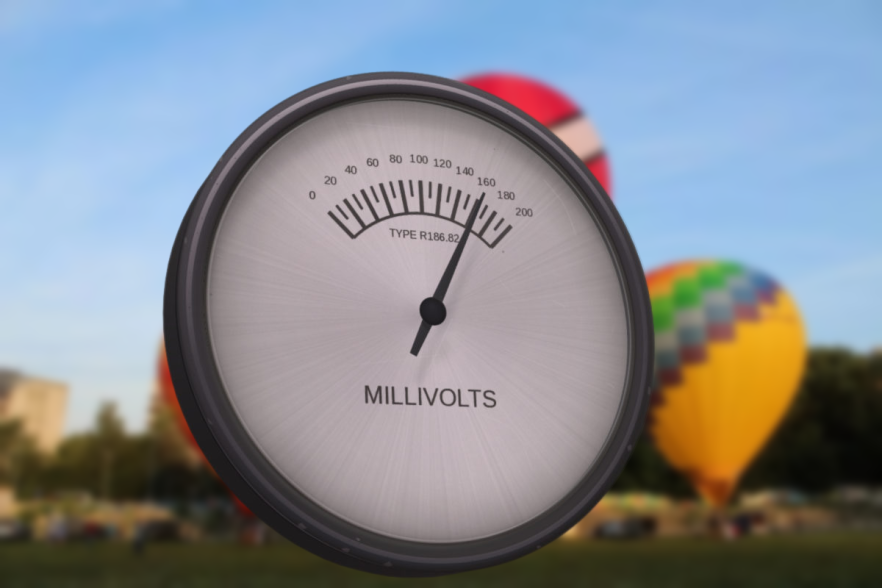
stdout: 160 mV
